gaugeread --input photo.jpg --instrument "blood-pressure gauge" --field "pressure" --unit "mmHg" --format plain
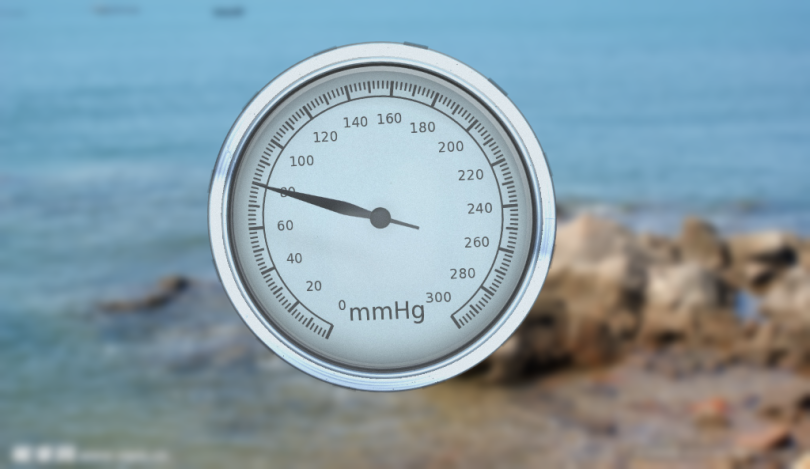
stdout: 80 mmHg
